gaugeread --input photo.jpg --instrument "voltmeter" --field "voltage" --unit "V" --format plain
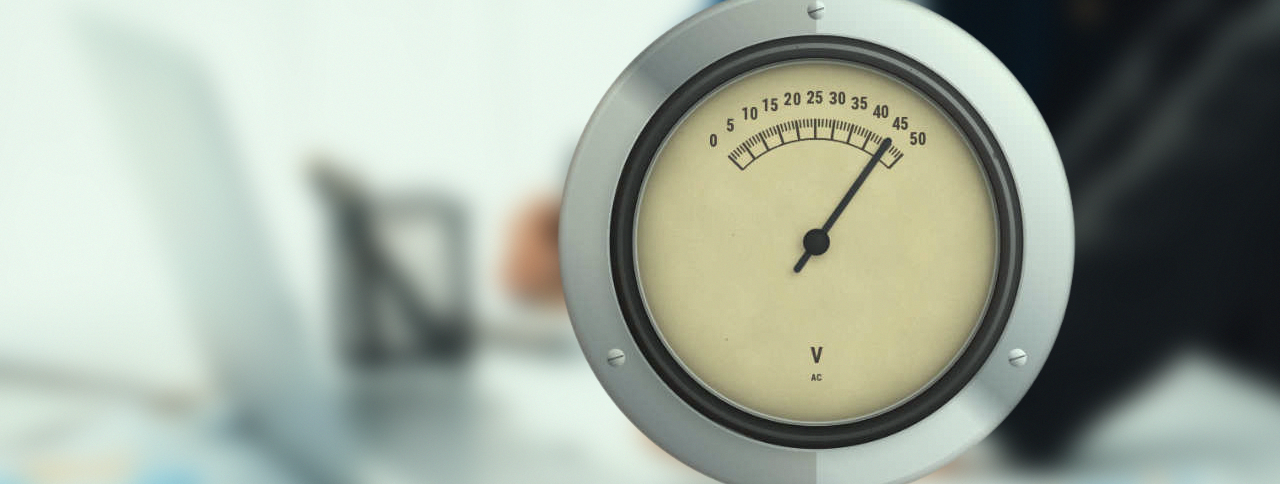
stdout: 45 V
